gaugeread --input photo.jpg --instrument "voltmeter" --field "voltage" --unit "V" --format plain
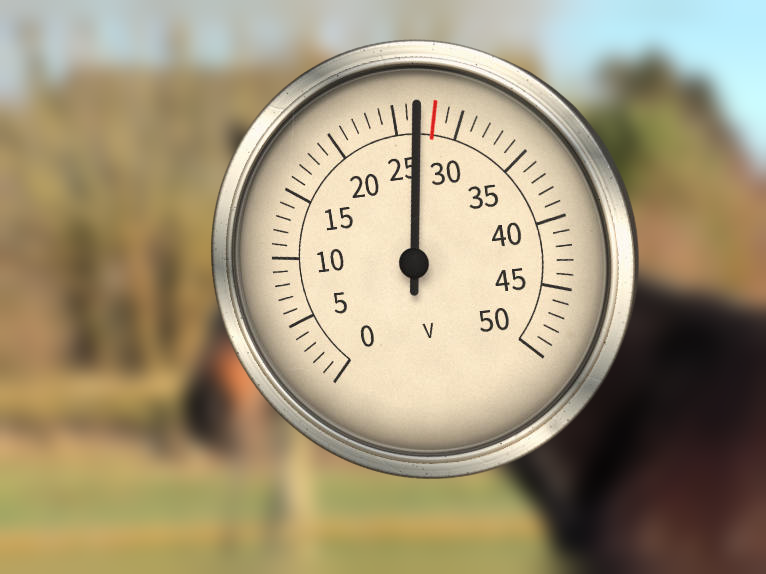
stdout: 27 V
